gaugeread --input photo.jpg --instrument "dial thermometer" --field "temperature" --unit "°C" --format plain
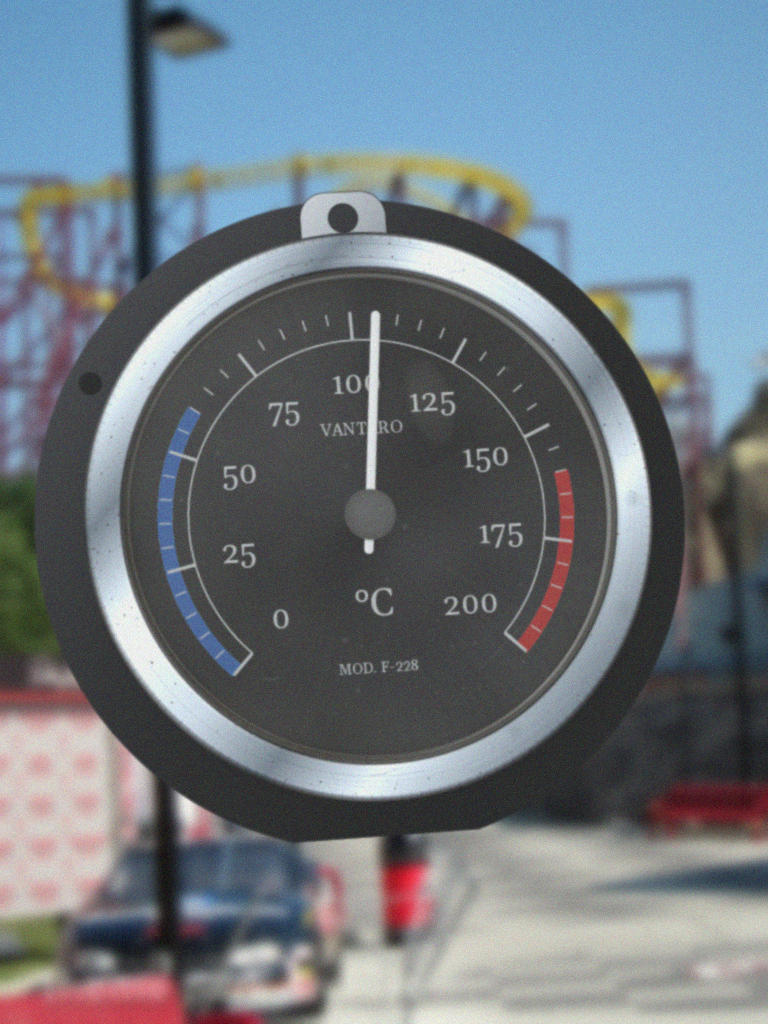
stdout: 105 °C
